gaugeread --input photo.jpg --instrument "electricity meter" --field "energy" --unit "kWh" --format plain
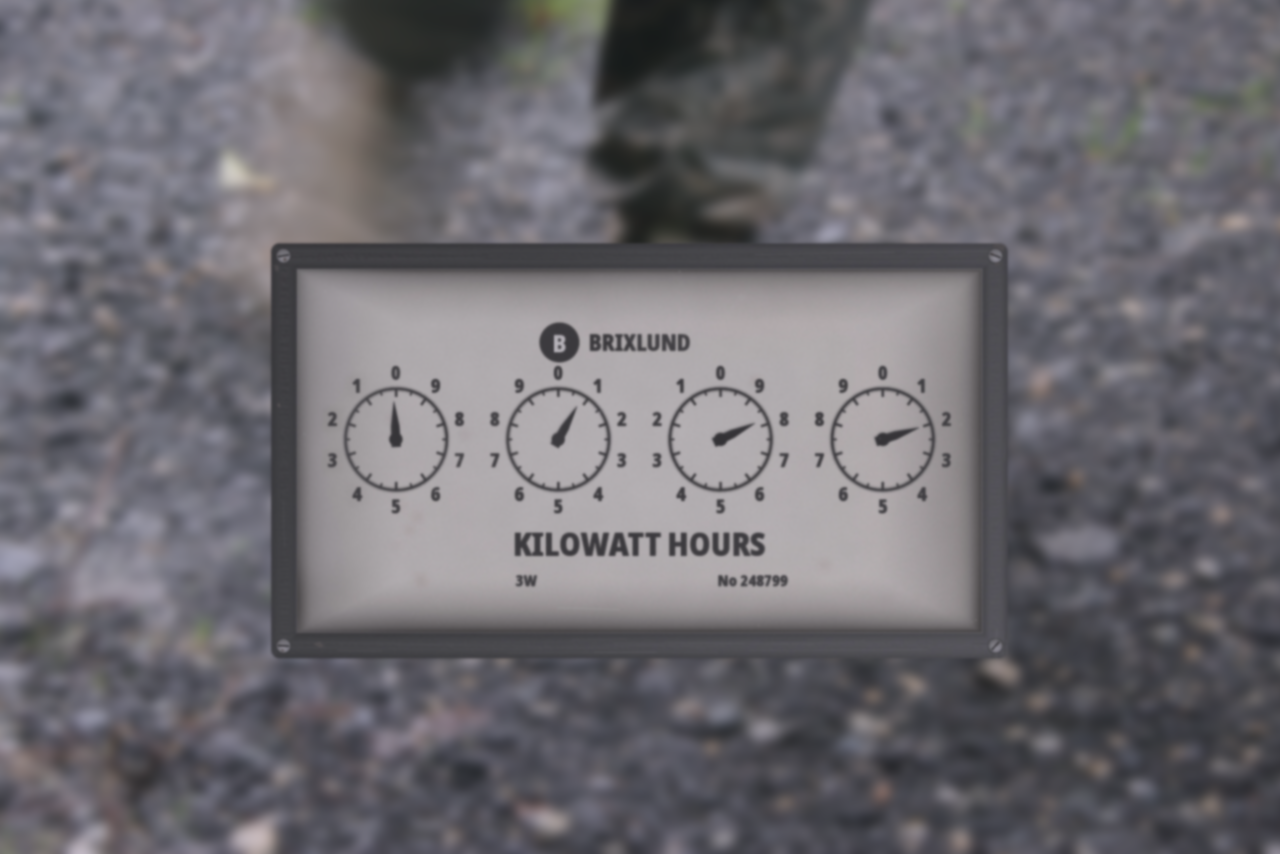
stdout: 82 kWh
